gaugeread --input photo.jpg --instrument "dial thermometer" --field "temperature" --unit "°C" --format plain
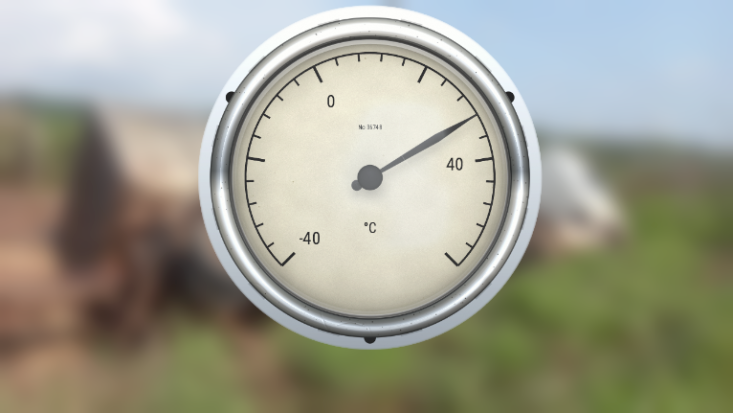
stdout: 32 °C
